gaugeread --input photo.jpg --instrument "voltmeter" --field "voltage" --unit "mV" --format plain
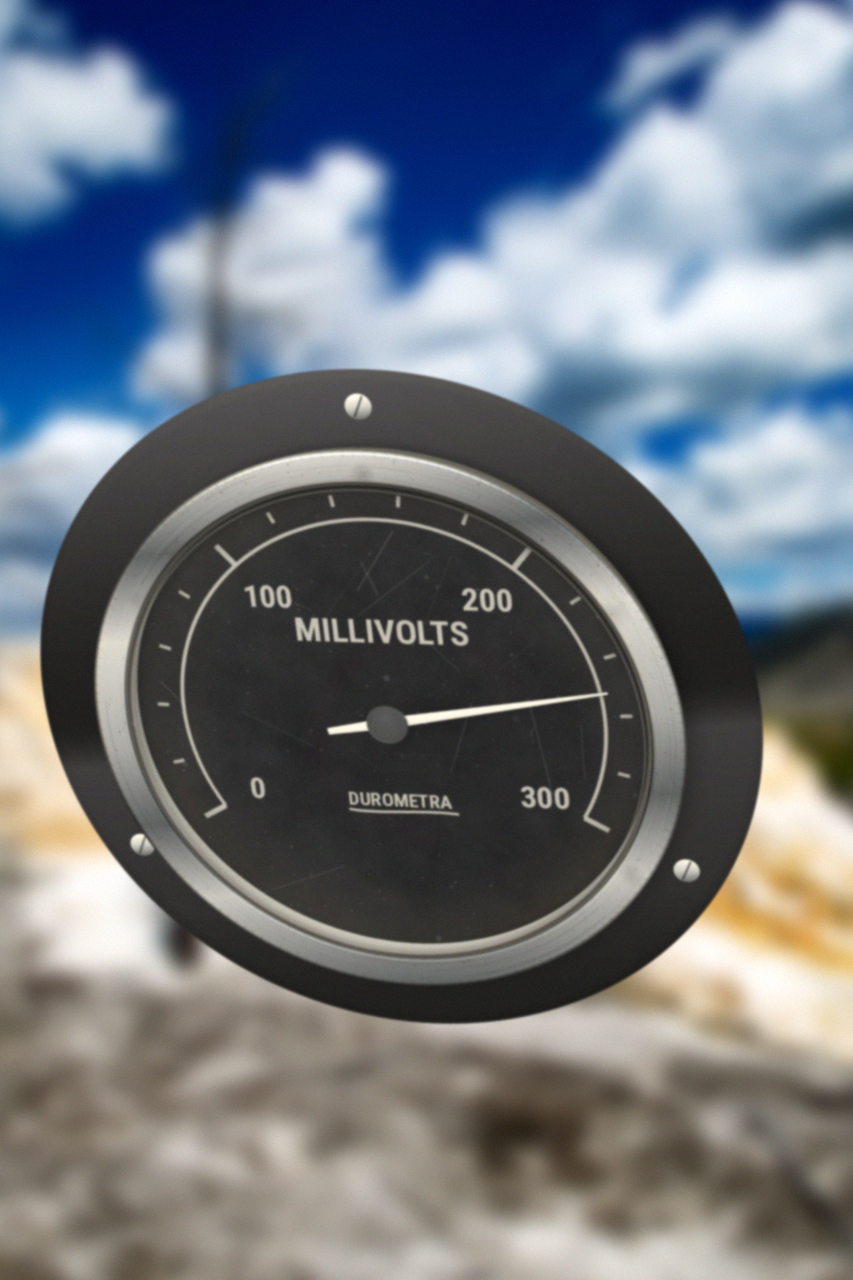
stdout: 250 mV
